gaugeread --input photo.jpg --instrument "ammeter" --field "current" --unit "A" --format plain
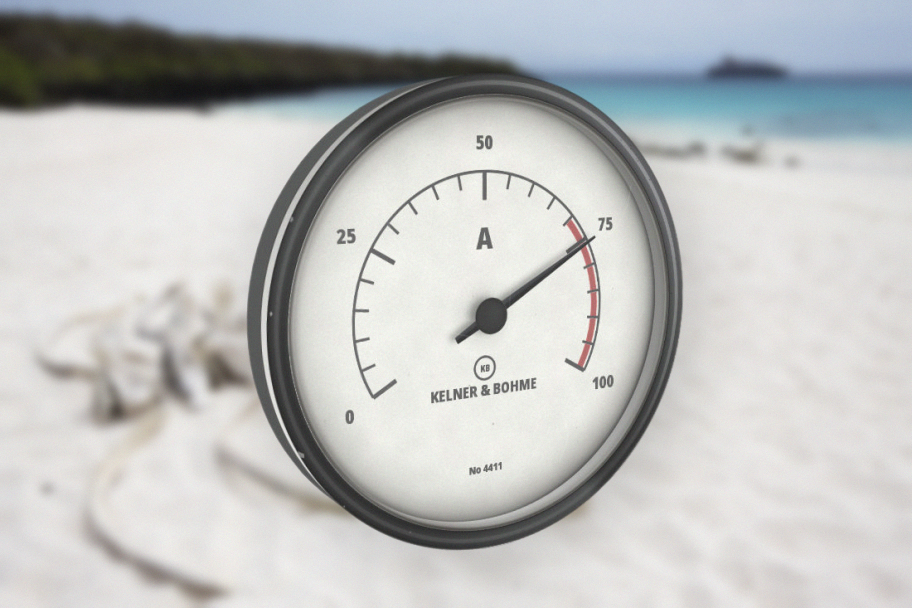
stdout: 75 A
